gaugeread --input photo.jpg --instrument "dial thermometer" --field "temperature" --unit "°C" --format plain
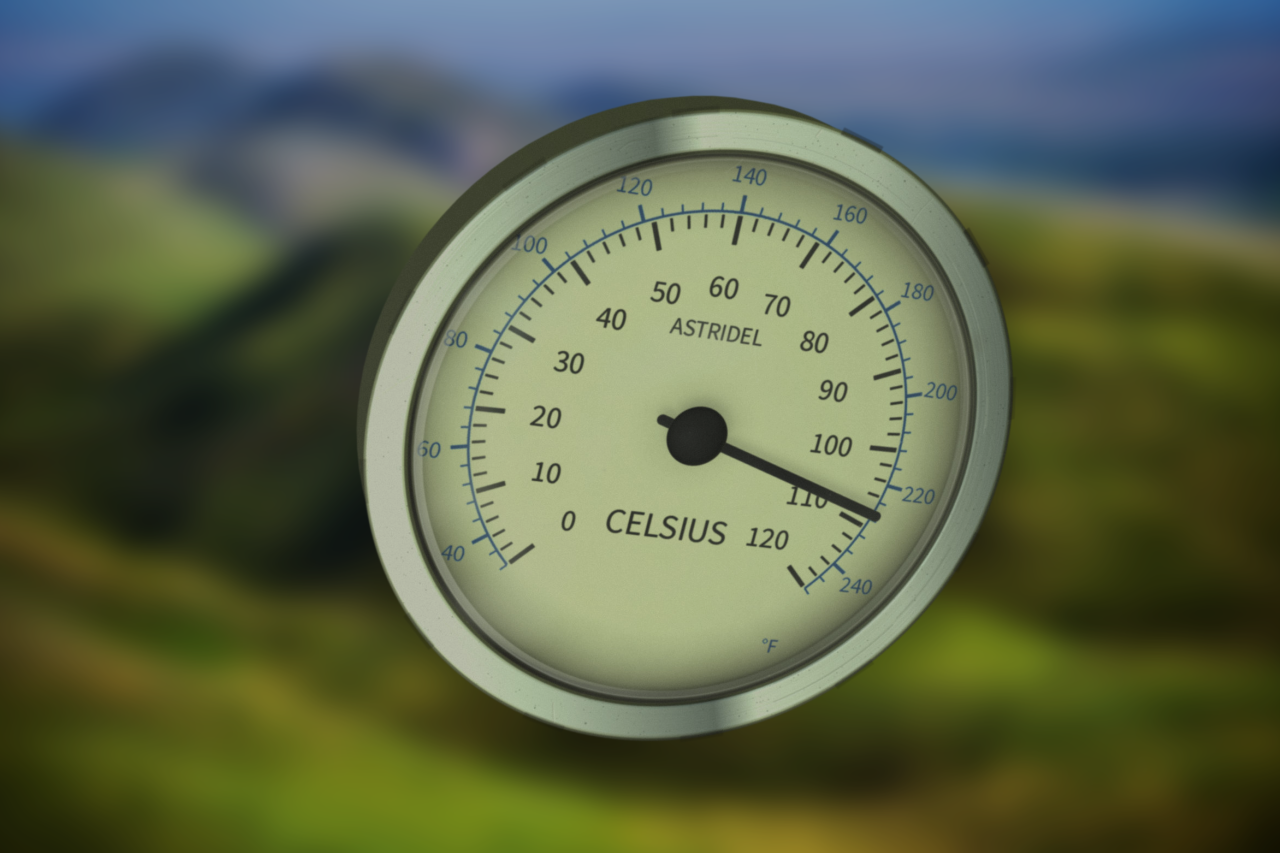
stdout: 108 °C
